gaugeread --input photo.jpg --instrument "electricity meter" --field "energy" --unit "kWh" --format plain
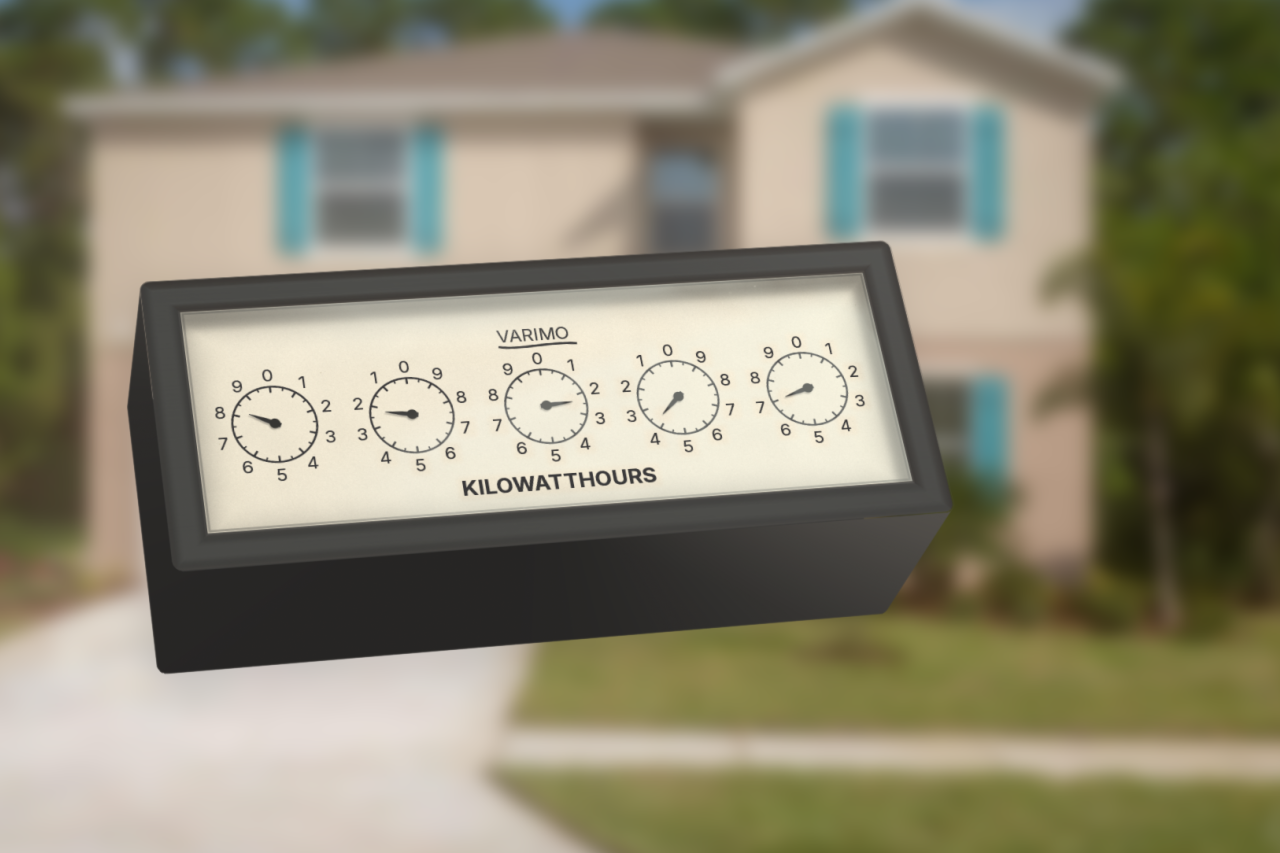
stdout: 82237 kWh
